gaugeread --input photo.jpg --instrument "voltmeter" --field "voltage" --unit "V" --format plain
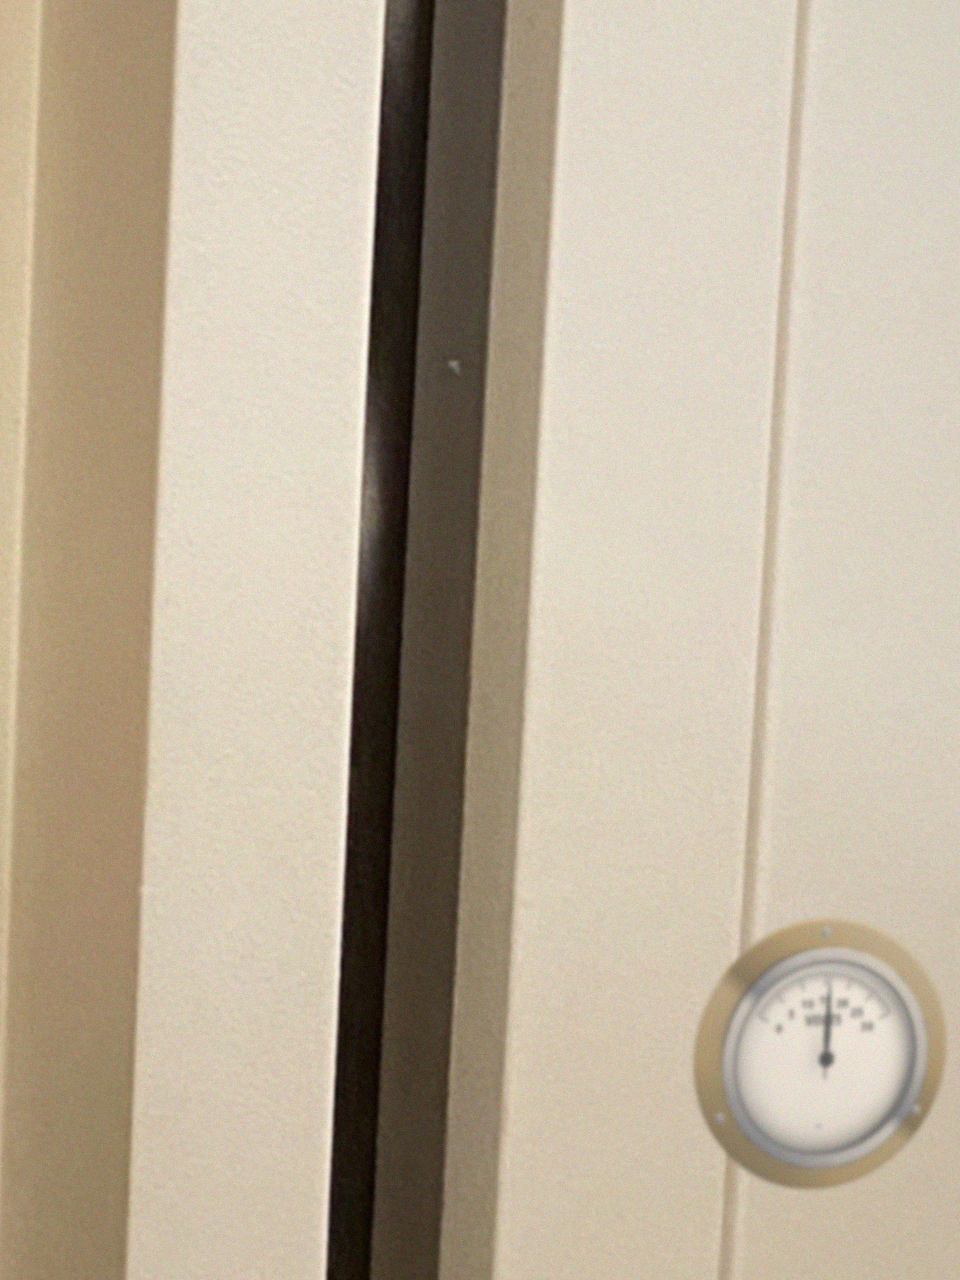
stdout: 15 V
